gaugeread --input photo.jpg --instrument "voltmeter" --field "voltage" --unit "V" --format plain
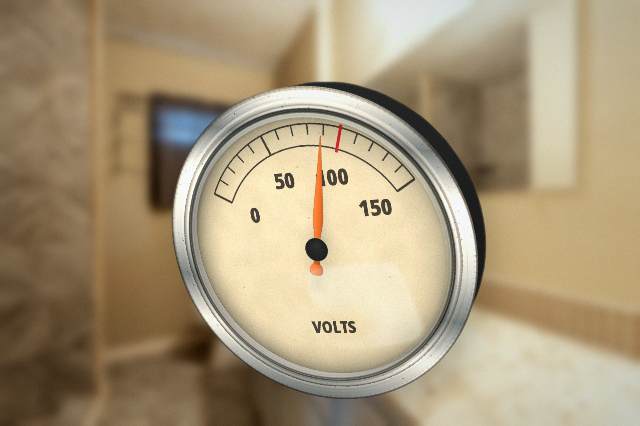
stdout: 90 V
